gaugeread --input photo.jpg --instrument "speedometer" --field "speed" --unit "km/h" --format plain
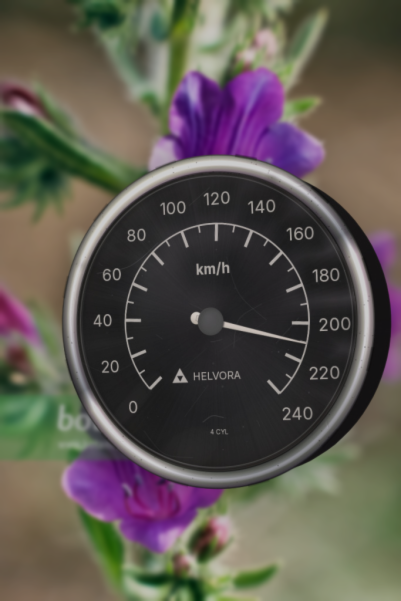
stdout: 210 km/h
